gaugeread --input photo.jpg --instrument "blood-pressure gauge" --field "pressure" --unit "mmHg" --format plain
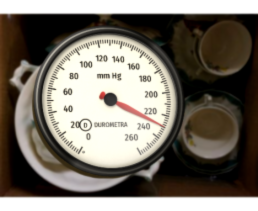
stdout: 230 mmHg
